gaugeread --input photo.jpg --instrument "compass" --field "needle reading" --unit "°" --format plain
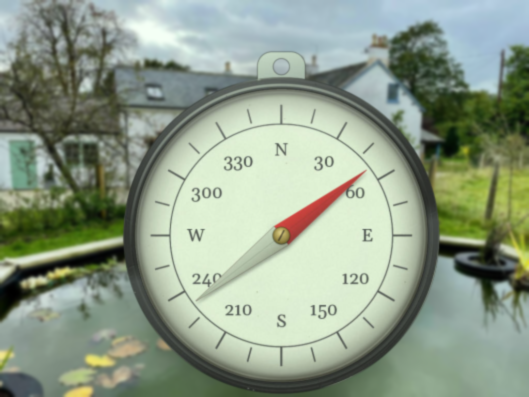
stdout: 52.5 °
